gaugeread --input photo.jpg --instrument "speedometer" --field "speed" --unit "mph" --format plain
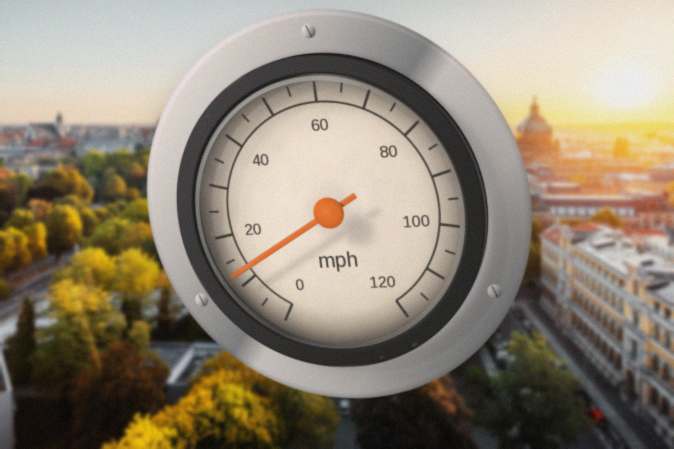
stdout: 12.5 mph
